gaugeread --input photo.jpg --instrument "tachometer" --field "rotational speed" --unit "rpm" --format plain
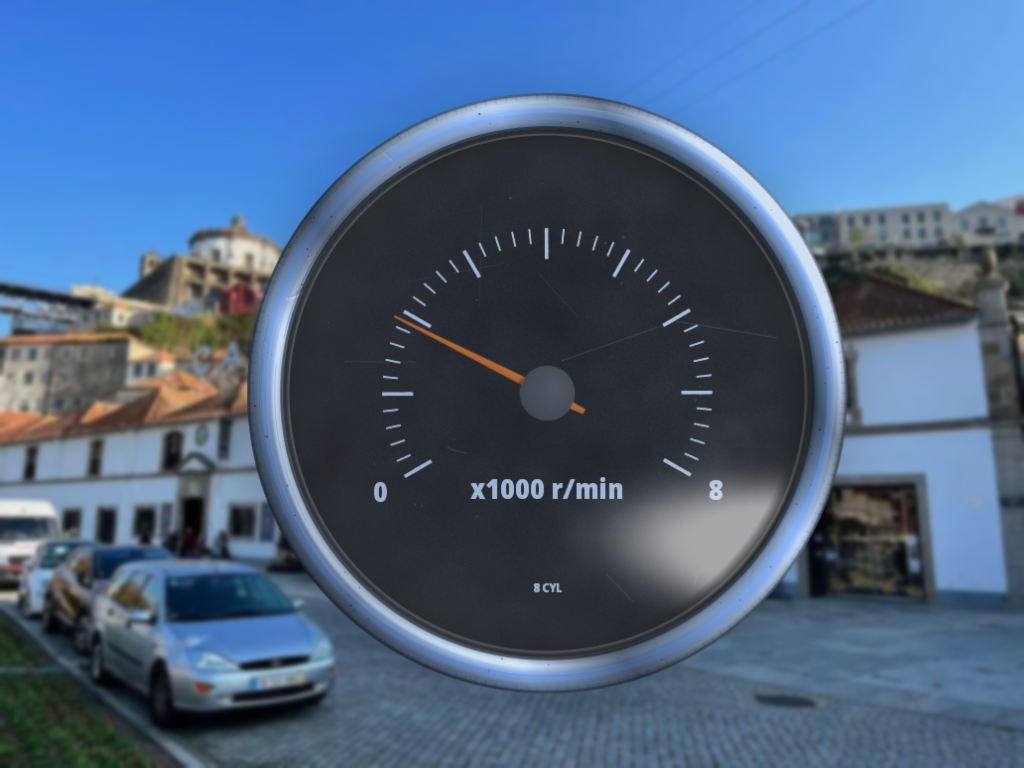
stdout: 1900 rpm
